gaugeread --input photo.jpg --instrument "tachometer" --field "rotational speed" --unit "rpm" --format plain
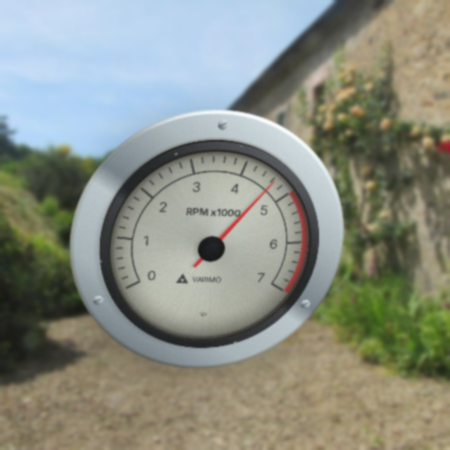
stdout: 4600 rpm
